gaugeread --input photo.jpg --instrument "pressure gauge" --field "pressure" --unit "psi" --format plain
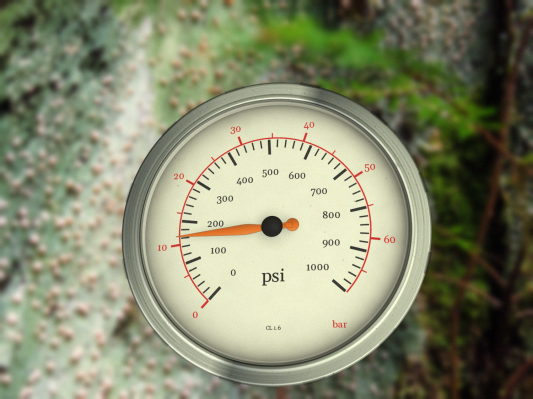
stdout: 160 psi
